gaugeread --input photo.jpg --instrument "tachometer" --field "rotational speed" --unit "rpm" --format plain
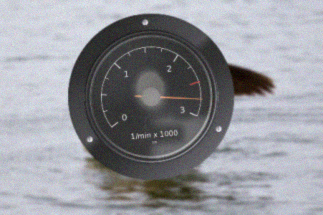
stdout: 2750 rpm
